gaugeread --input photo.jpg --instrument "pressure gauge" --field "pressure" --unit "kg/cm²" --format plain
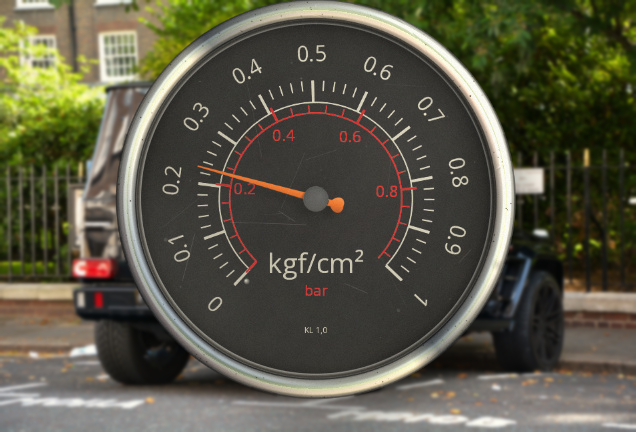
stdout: 0.23 kg/cm²
